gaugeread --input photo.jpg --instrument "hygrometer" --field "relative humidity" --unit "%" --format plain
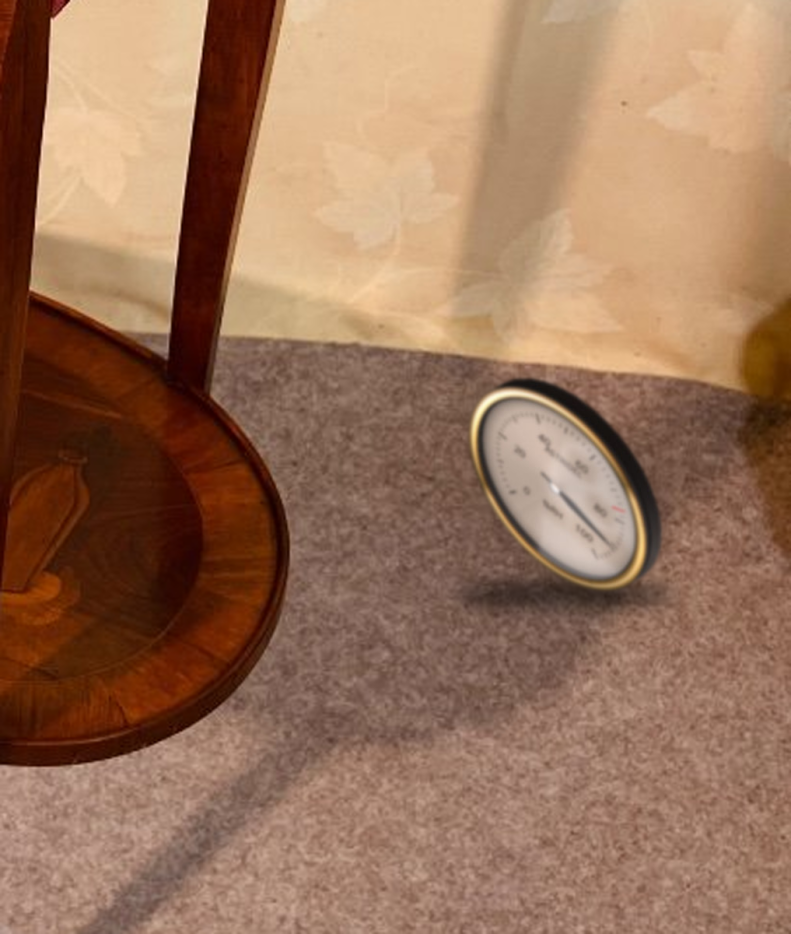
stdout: 90 %
